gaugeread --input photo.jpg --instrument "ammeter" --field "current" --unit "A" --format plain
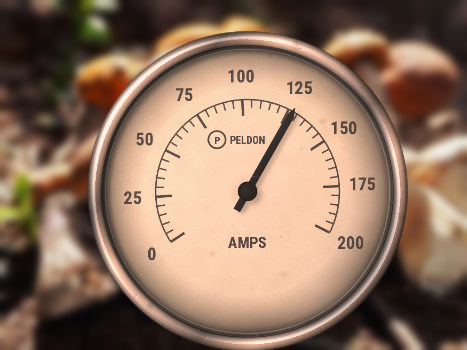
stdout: 127.5 A
